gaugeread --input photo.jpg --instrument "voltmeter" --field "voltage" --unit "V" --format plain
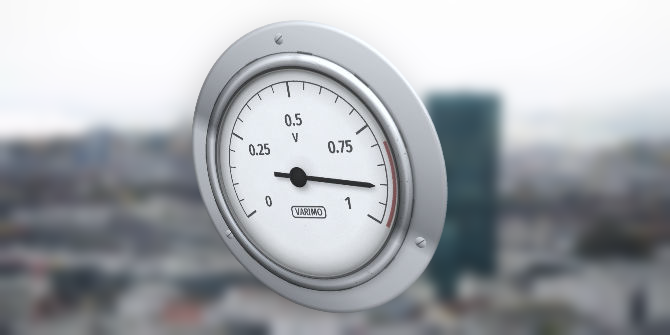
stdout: 0.9 V
